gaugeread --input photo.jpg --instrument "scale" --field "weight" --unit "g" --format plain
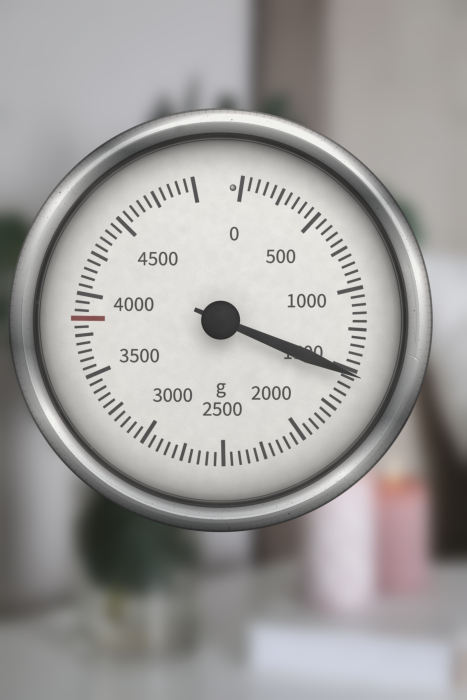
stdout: 1525 g
